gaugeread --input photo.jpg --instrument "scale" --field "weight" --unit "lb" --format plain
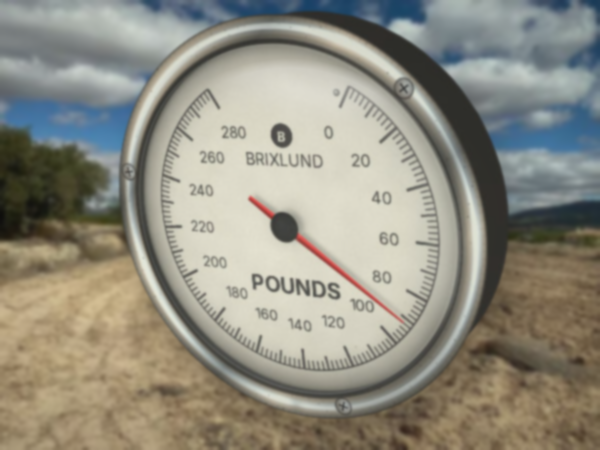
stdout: 90 lb
